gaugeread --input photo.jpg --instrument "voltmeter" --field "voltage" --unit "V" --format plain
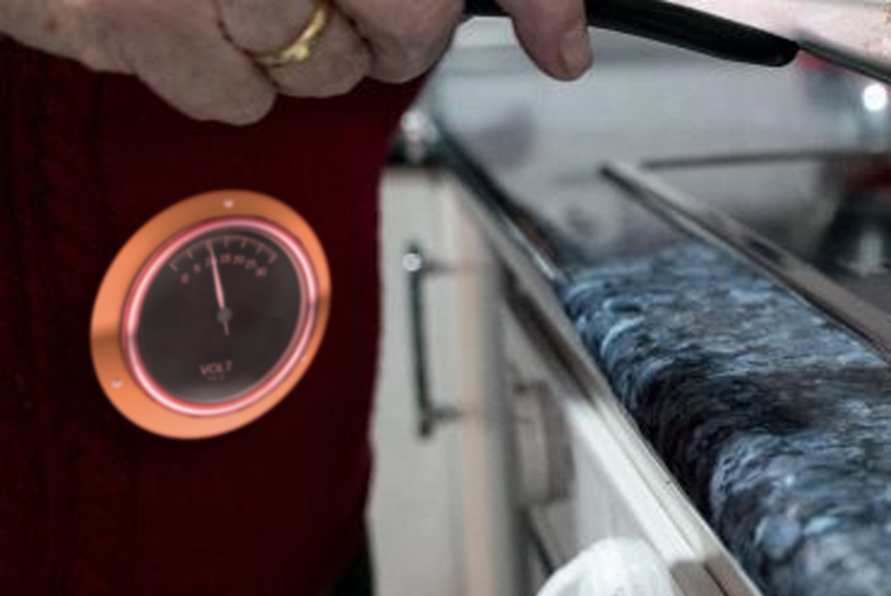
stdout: 10 V
